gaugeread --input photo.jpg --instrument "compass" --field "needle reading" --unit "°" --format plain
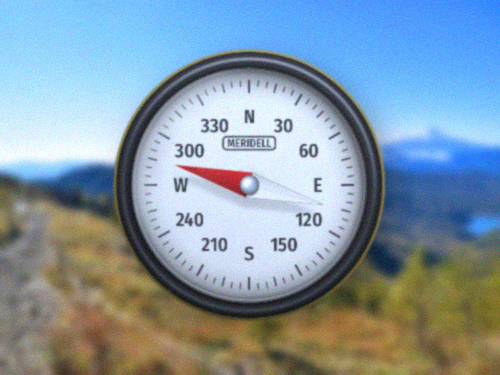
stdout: 285 °
